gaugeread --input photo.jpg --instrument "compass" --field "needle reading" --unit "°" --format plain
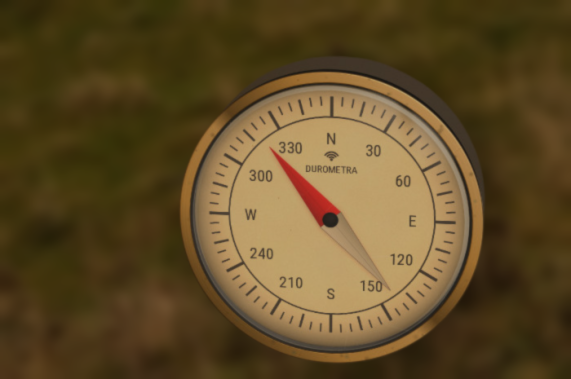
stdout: 320 °
